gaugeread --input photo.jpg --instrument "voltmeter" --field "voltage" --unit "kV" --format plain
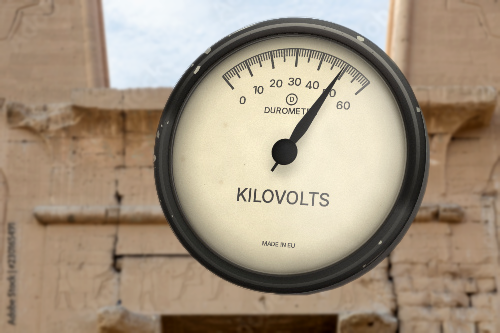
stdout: 50 kV
